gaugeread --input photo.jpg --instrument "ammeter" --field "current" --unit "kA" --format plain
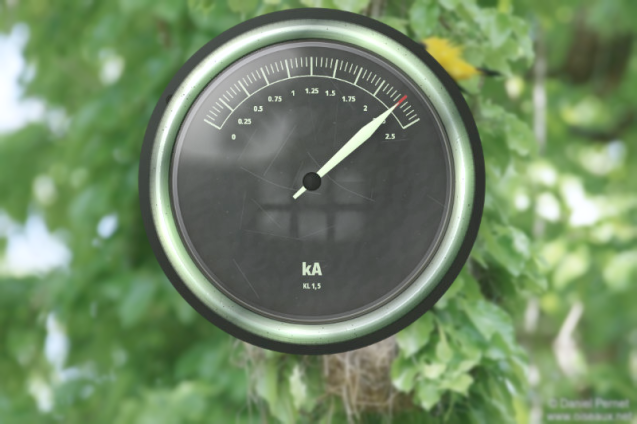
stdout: 2.25 kA
